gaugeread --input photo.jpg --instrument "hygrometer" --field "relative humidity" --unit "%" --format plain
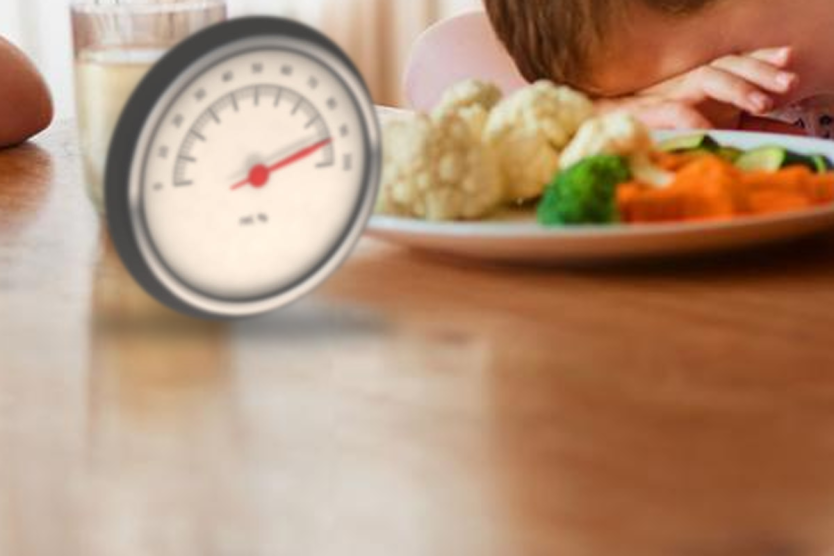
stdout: 90 %
